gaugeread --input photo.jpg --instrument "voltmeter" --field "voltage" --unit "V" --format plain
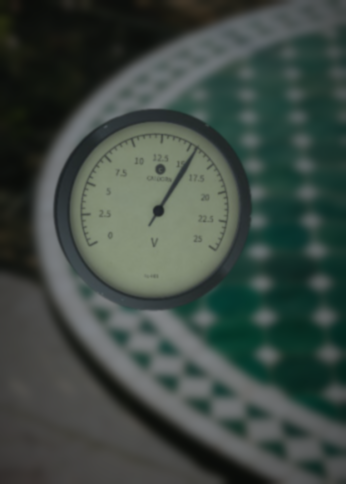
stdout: 15.5 V
